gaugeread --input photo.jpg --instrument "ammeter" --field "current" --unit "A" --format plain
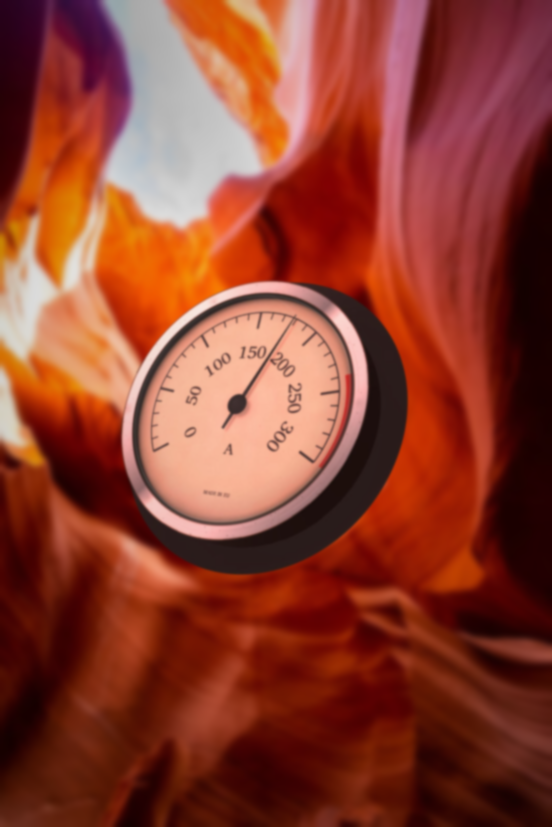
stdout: 180 A
